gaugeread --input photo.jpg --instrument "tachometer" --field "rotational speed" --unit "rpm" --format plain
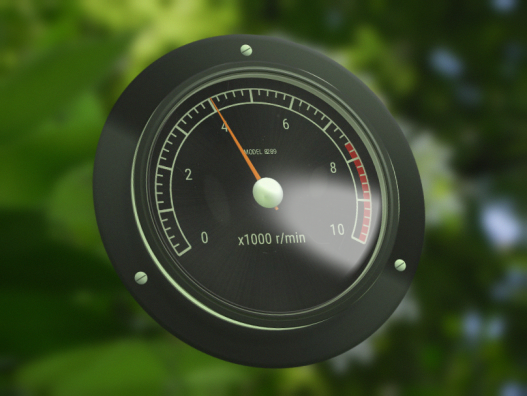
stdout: 4000 rpm
